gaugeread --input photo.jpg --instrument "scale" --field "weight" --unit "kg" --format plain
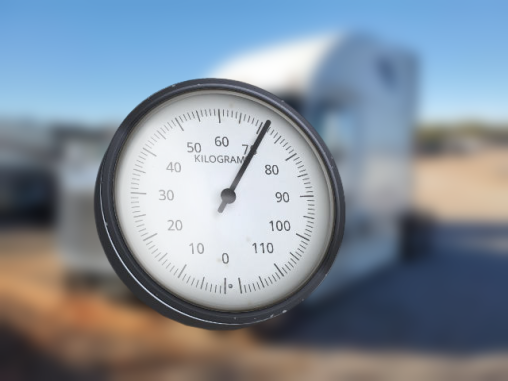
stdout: 71 kg
